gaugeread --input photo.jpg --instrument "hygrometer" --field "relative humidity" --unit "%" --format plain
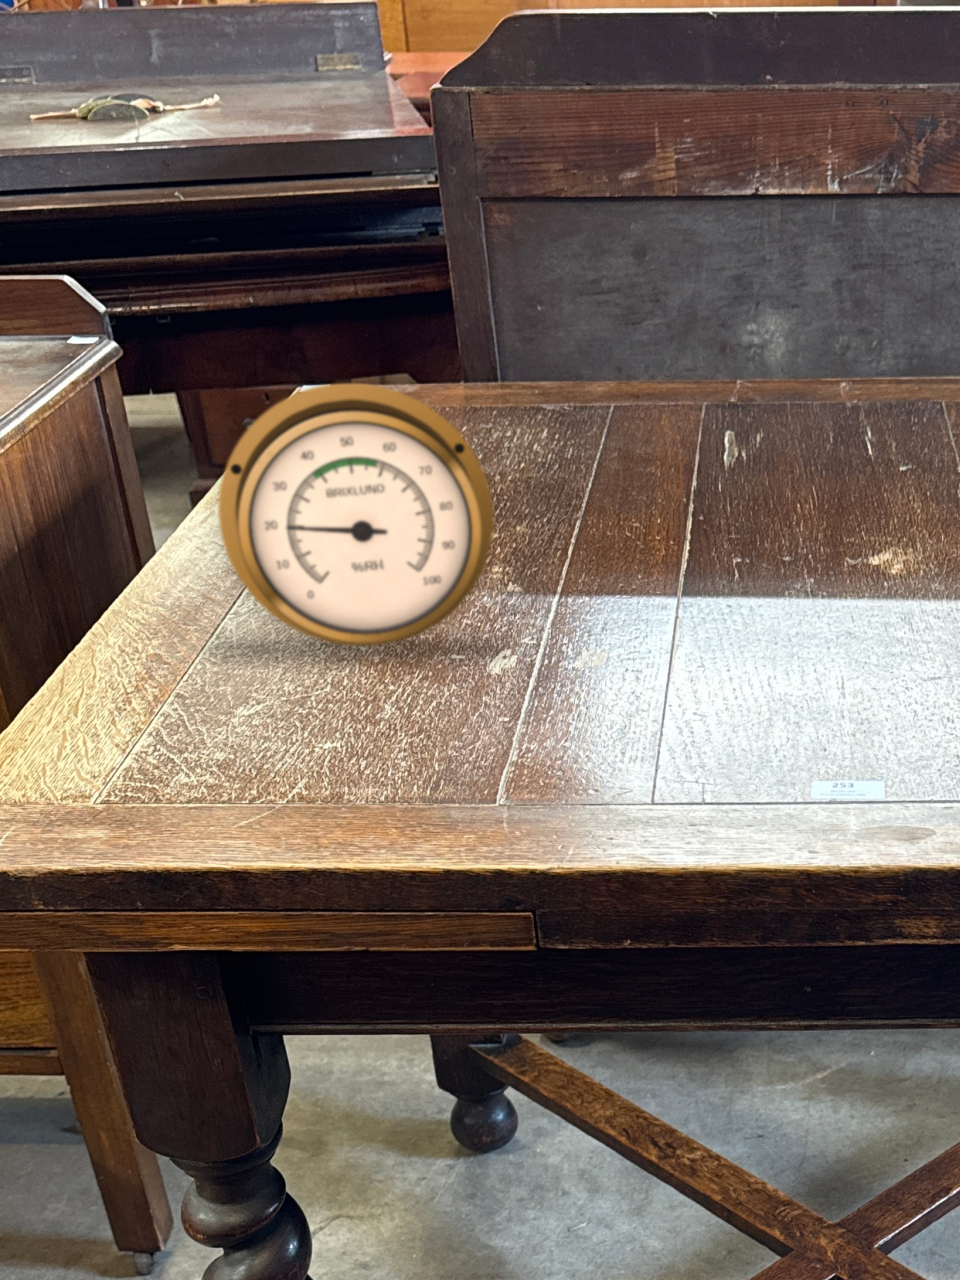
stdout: 20 %
